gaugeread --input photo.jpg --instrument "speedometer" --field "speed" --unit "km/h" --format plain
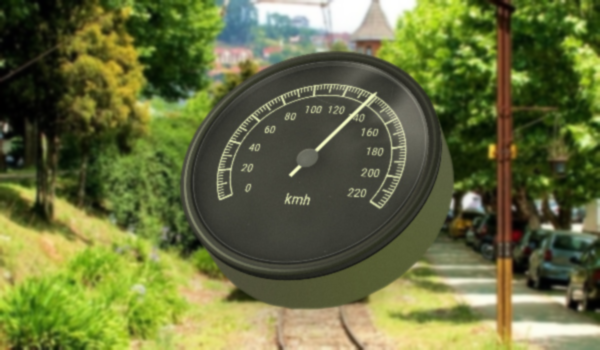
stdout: 140 km/h
